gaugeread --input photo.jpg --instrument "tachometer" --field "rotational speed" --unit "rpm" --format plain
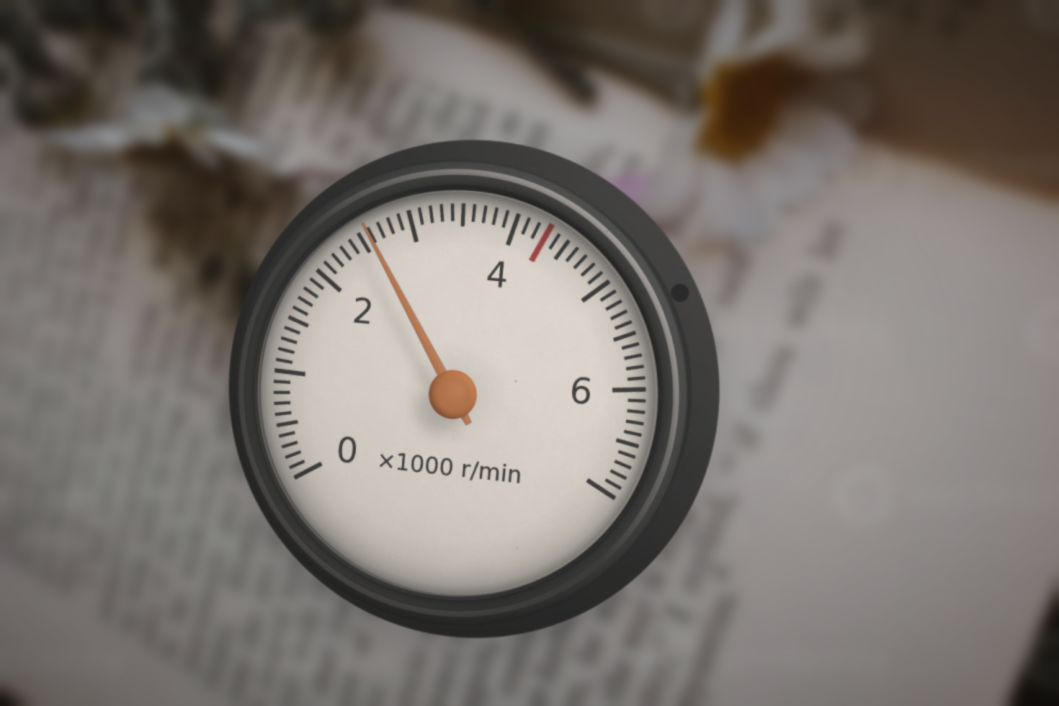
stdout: 2600 rpm
